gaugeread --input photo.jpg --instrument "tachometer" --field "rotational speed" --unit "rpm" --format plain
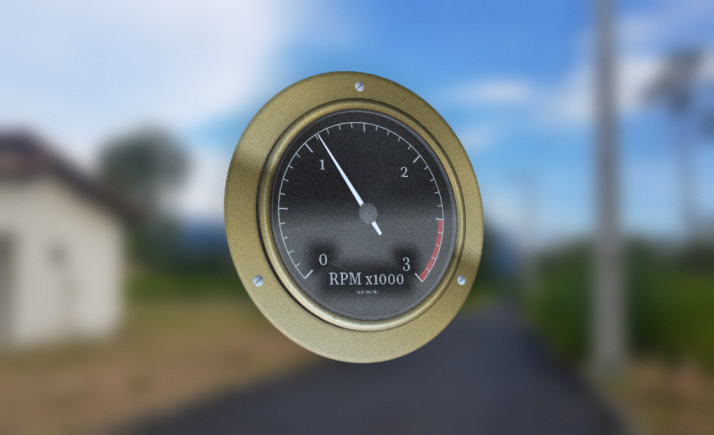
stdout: 1100 rpm
